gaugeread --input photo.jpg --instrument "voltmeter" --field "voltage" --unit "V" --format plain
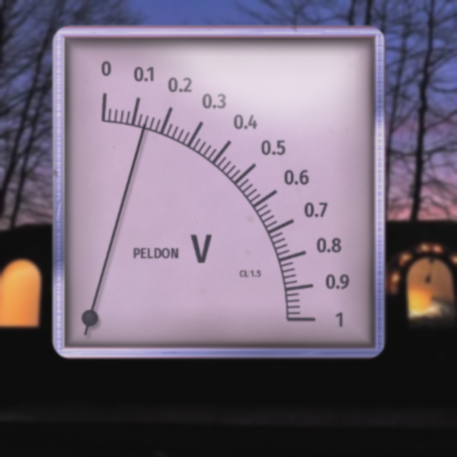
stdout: 0.14 V
